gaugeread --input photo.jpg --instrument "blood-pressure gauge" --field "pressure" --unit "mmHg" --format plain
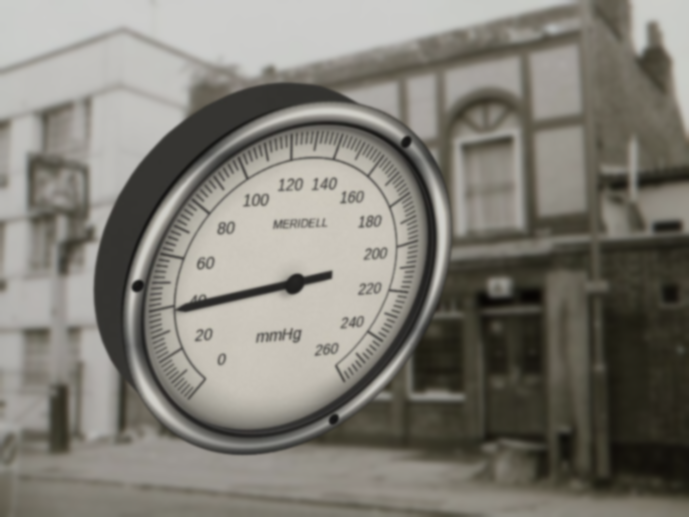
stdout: 40 mmHg
